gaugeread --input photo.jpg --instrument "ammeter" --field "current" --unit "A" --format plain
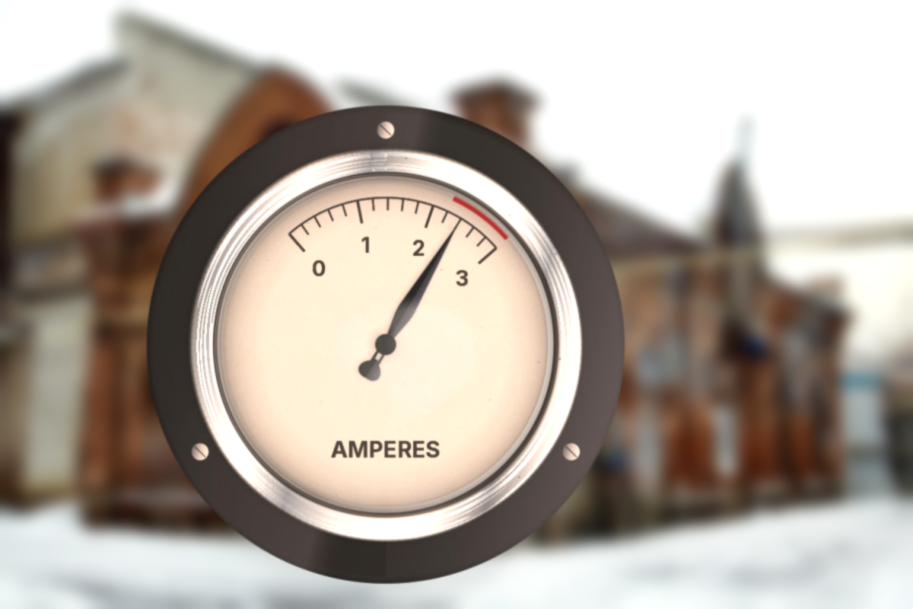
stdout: 2.4 A
